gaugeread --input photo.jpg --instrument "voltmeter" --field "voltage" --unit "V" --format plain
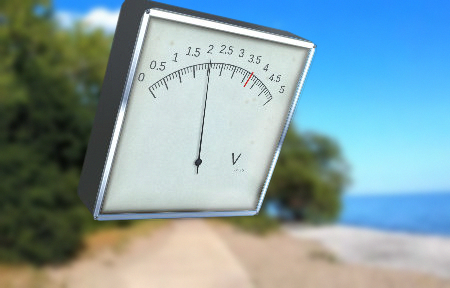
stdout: 2 V
